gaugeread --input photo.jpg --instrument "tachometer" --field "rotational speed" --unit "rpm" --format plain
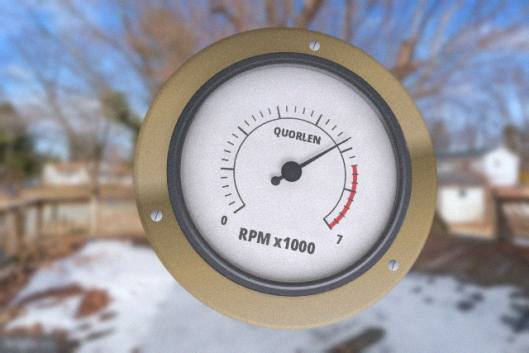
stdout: 4800 rpm
